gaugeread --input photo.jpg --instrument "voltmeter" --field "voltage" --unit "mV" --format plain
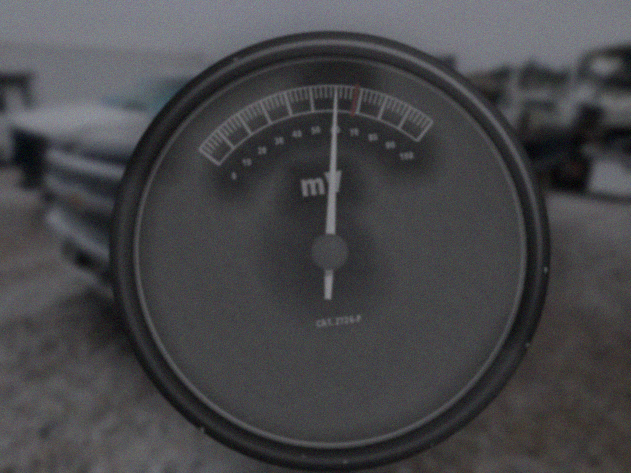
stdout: 60 mV
